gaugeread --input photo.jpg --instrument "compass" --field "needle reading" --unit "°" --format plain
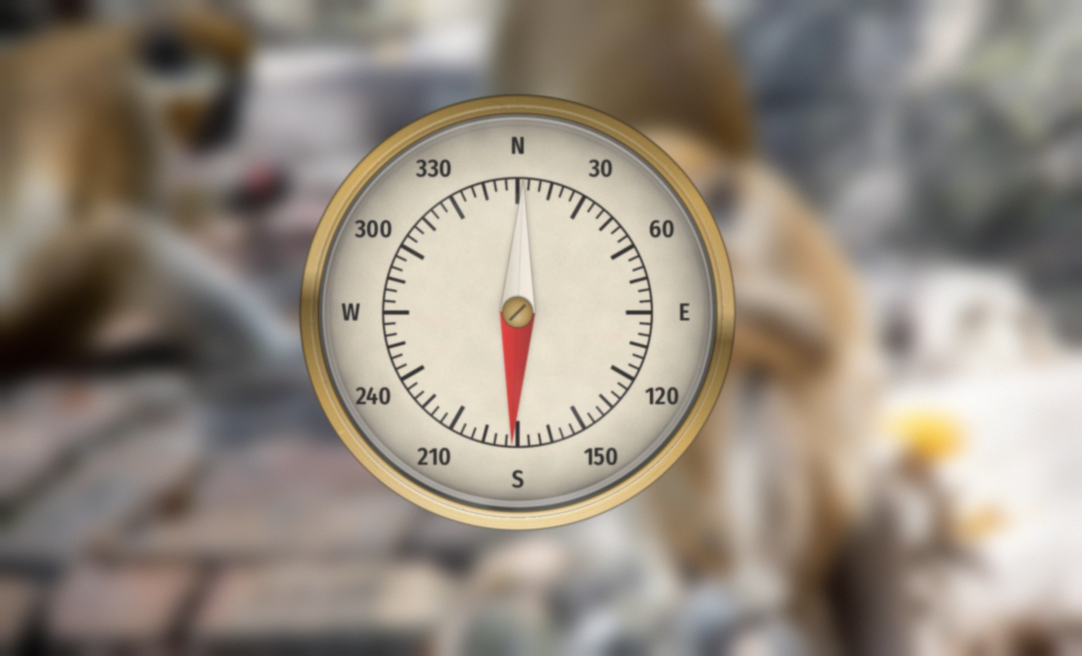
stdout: 182.5 °
